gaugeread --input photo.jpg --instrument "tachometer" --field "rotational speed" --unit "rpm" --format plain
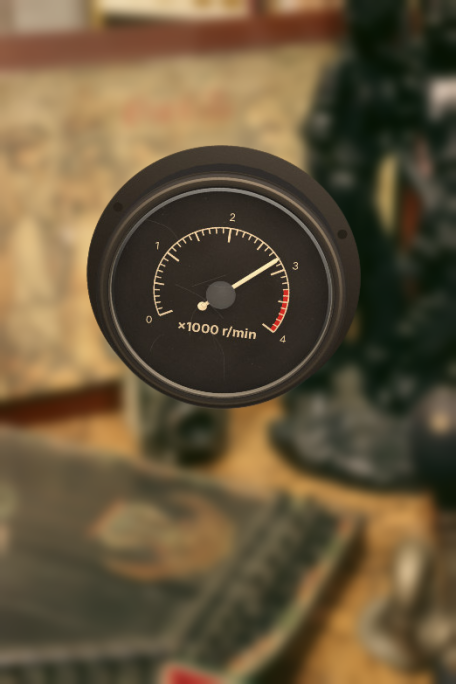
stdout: 2800 rpm
